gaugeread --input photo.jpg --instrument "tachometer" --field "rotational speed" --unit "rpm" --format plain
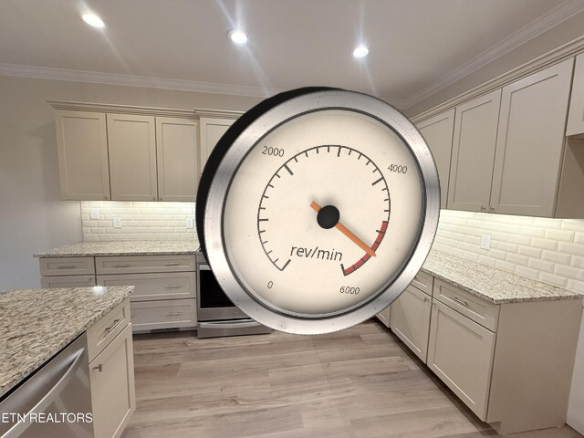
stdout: 5400 rpm
